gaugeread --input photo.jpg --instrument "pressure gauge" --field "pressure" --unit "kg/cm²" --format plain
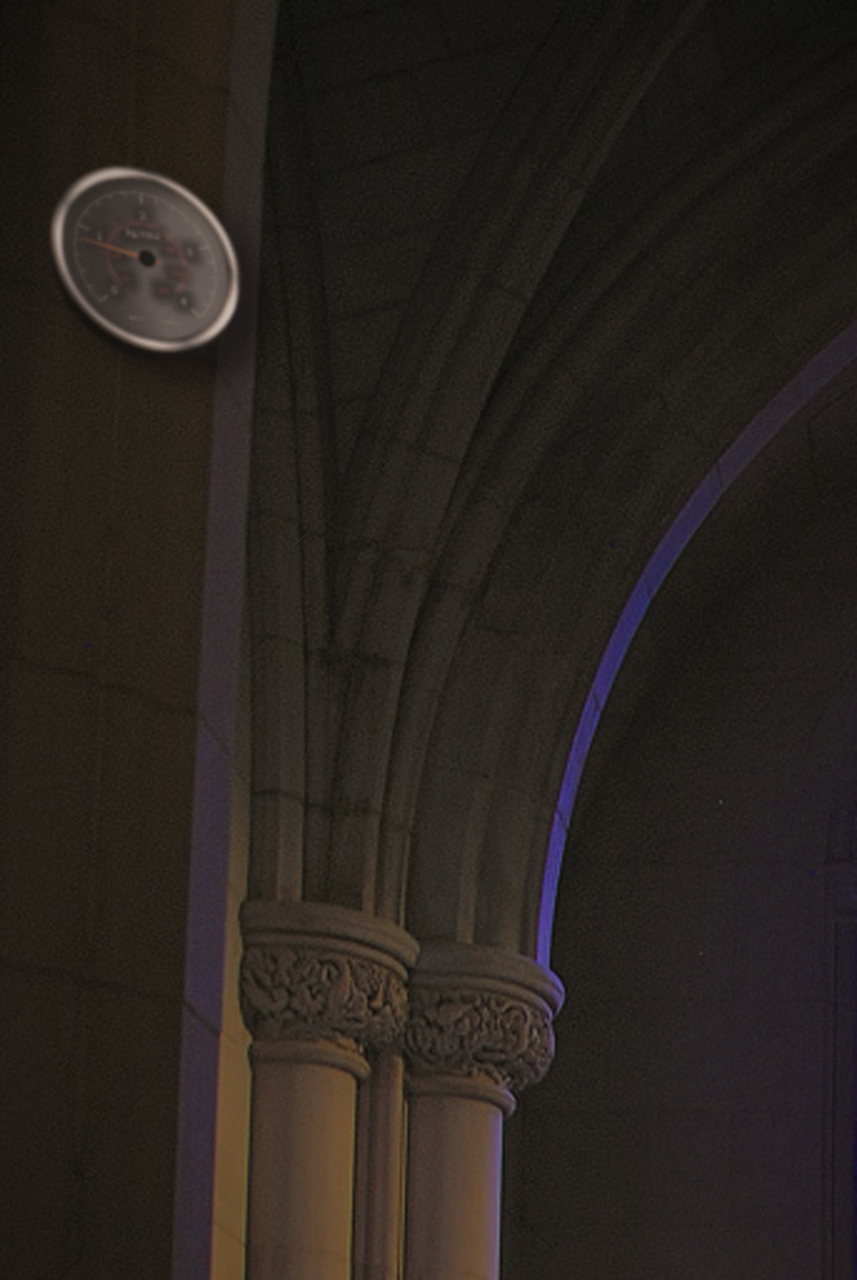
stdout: 0.8 kg/cm²
